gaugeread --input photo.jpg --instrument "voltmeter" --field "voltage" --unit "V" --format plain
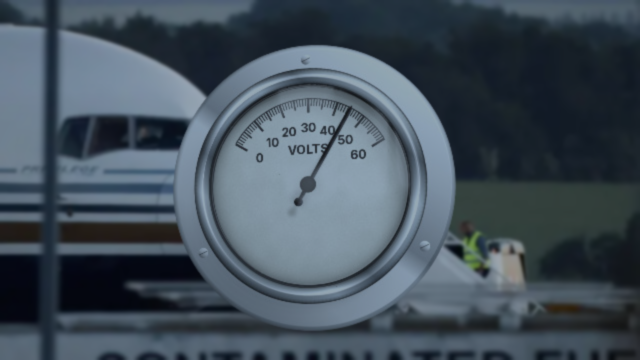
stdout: 45 V
